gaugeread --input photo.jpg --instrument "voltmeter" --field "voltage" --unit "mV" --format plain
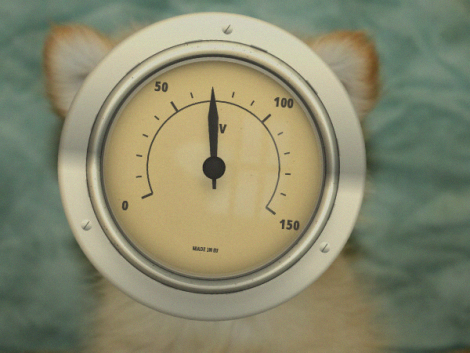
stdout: 70 mV
